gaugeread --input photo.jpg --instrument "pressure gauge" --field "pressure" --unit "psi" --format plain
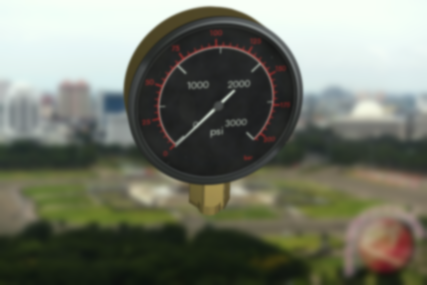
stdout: 0 psi
